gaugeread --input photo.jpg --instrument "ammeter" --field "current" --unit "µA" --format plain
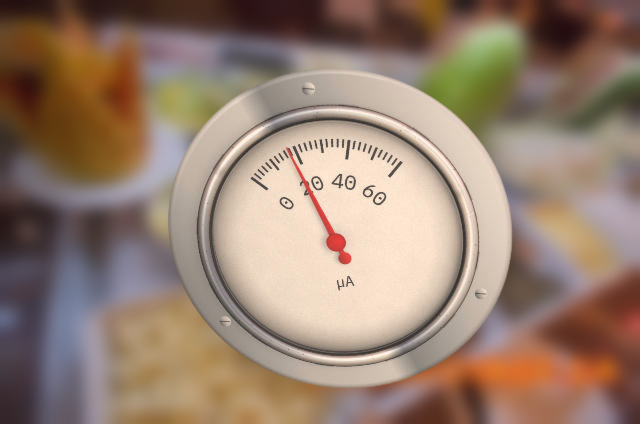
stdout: 18 µA
